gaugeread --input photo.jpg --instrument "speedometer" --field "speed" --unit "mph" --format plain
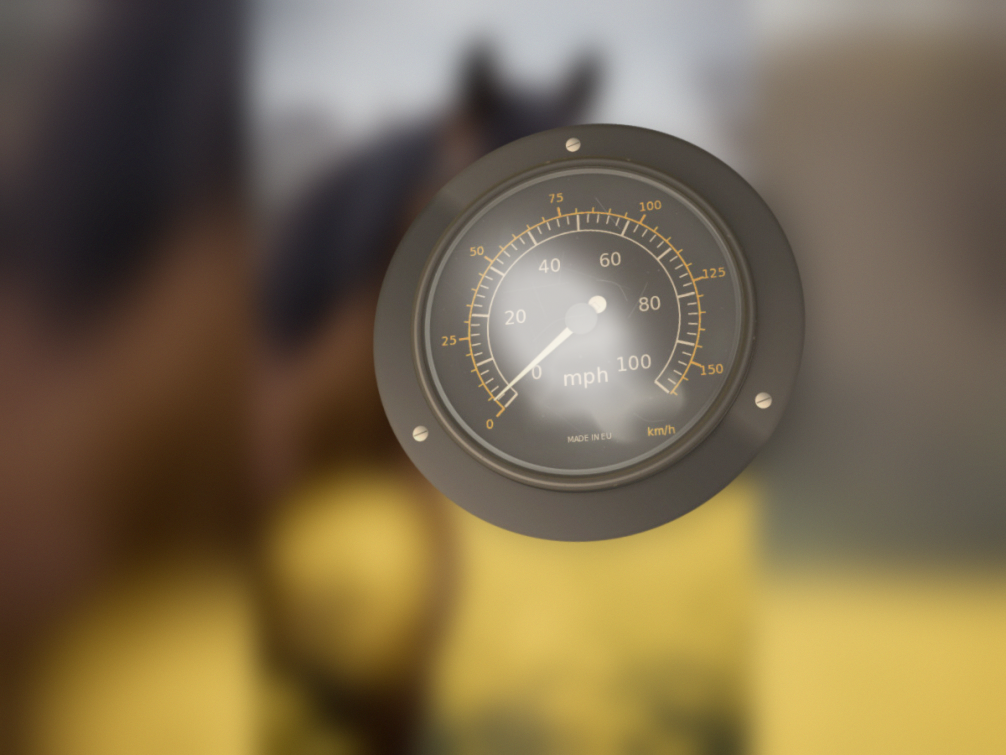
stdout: 2 mph
